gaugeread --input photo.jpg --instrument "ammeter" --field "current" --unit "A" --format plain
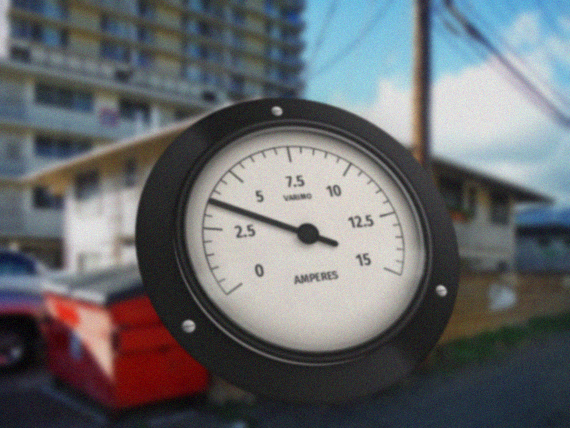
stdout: 3.5 A
